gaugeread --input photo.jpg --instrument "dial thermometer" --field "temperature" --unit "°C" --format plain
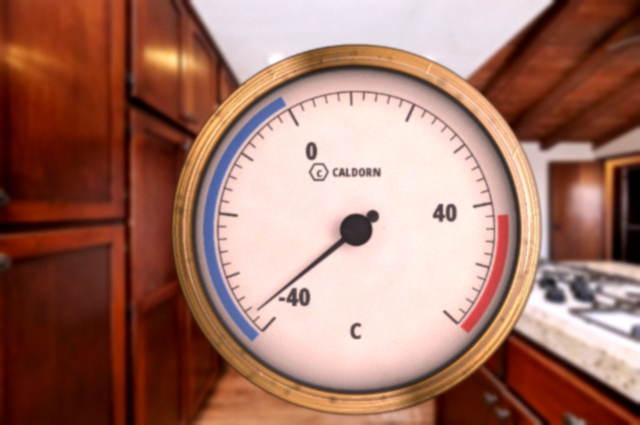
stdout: -37 °C
